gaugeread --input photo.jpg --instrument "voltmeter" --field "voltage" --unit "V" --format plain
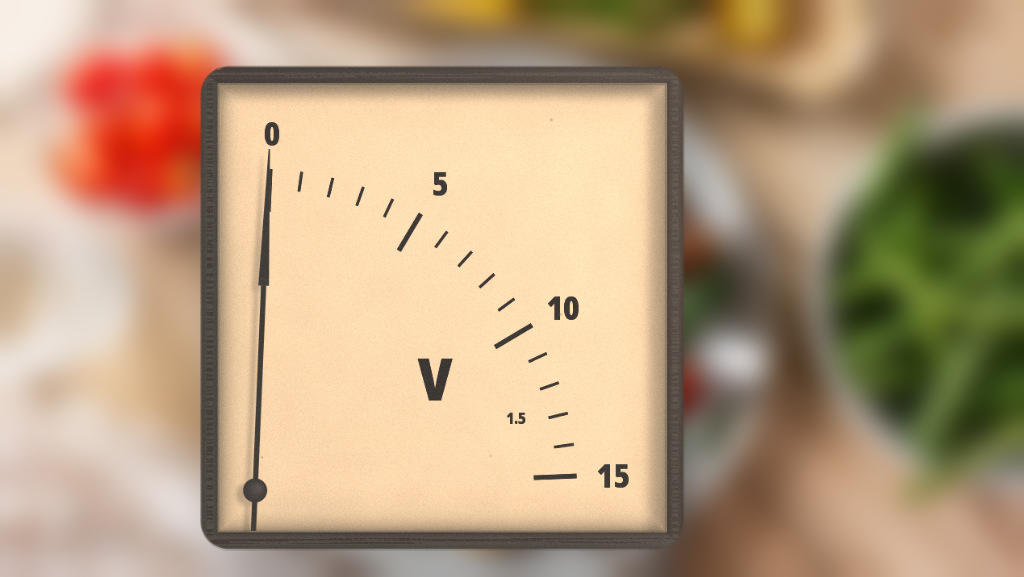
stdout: 0 V
